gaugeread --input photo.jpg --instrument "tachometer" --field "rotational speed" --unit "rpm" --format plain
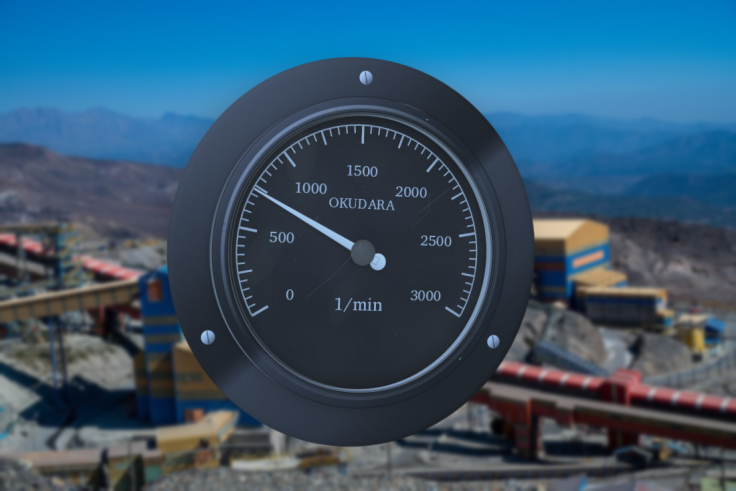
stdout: 725 rpm
